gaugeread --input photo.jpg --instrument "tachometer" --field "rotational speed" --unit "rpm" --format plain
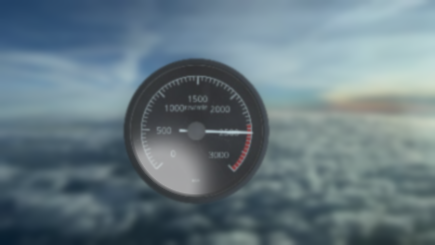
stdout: 2500 rpm
